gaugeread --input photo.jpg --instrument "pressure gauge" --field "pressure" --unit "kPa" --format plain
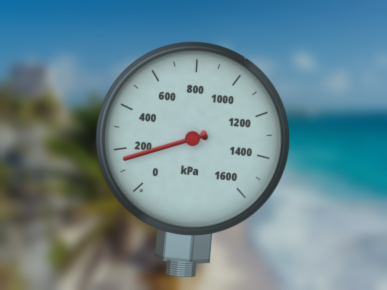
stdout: 150 kPa
